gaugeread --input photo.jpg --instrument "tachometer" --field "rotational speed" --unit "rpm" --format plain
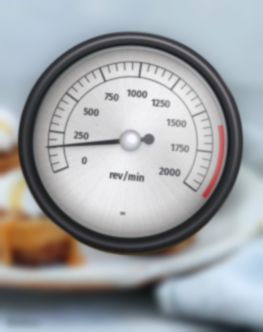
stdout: 150 rpm
